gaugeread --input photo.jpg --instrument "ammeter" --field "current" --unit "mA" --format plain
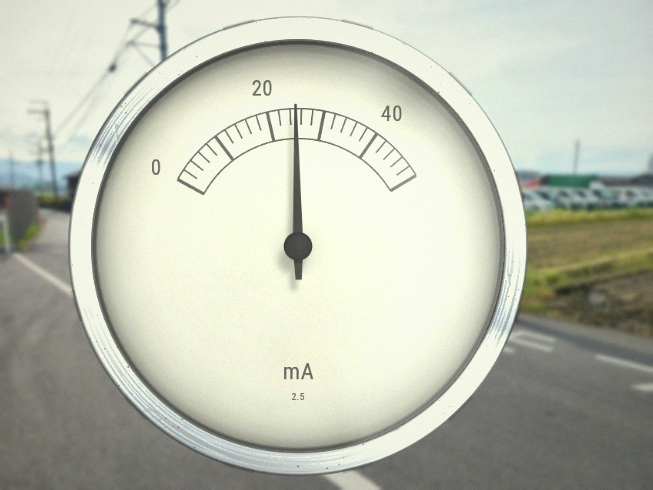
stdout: 25 mA
